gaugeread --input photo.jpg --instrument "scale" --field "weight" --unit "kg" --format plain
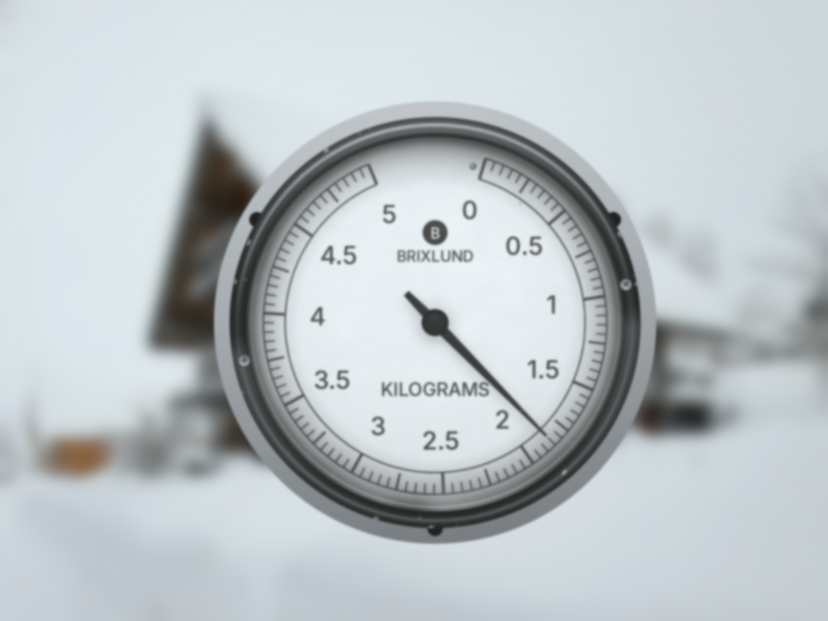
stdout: 1.85 kg
